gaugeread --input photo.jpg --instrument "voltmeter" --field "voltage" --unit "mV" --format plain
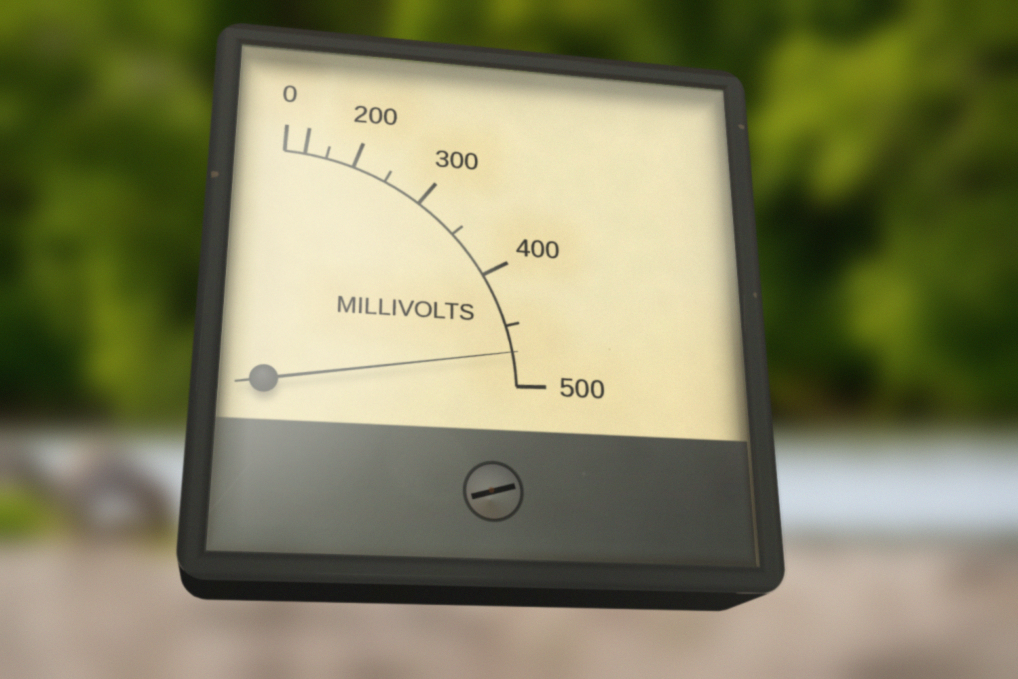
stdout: 475 mV
